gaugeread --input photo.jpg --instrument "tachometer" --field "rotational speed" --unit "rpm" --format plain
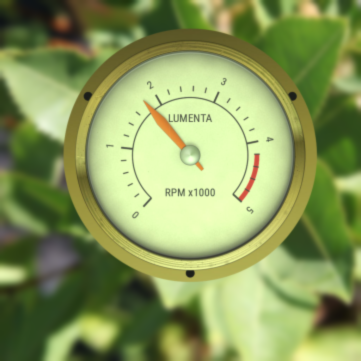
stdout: 1800 rpm
